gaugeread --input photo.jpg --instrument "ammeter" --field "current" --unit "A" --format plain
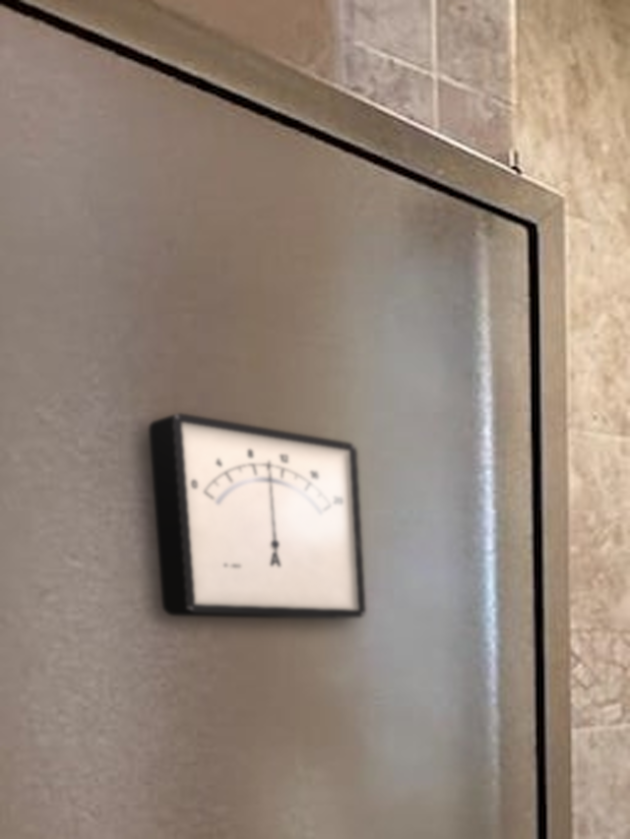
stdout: 10 A
